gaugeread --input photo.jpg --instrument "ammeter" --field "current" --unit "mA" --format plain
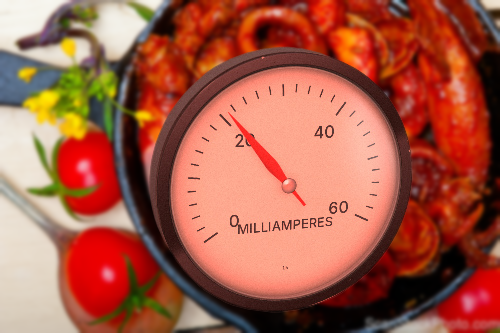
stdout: 21 mA
